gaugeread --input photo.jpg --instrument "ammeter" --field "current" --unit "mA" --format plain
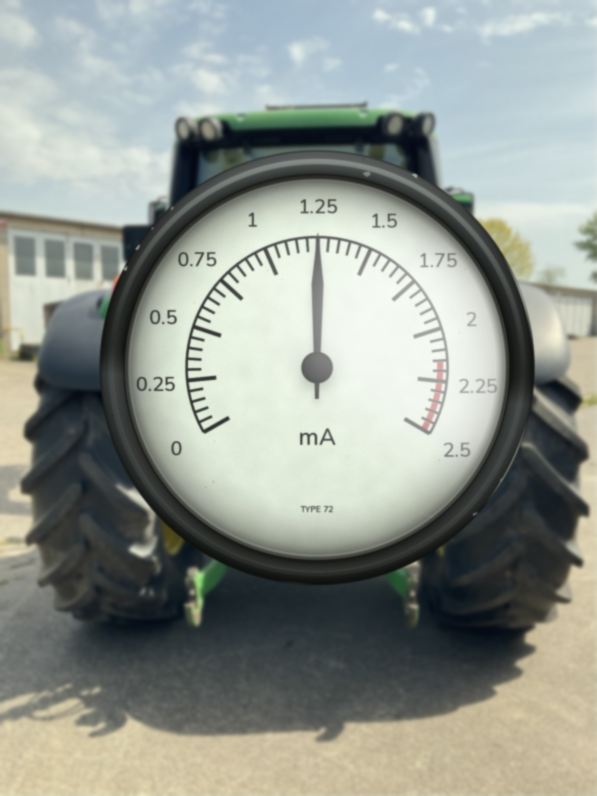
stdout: 1.25 mA
